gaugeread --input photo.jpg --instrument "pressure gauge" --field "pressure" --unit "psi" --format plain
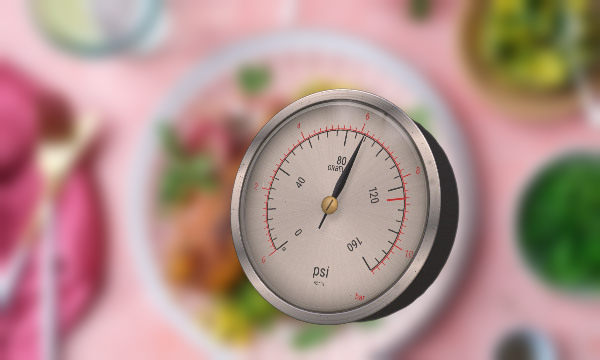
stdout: 90 psi
